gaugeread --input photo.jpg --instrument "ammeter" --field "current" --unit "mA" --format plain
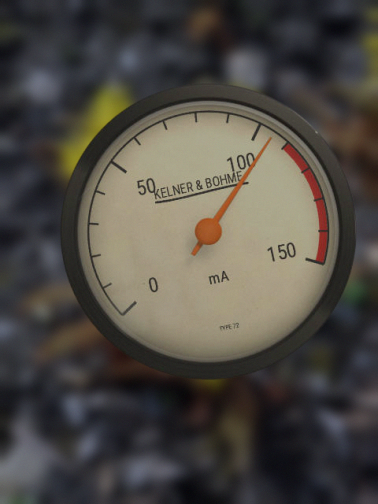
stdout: 105 mA
